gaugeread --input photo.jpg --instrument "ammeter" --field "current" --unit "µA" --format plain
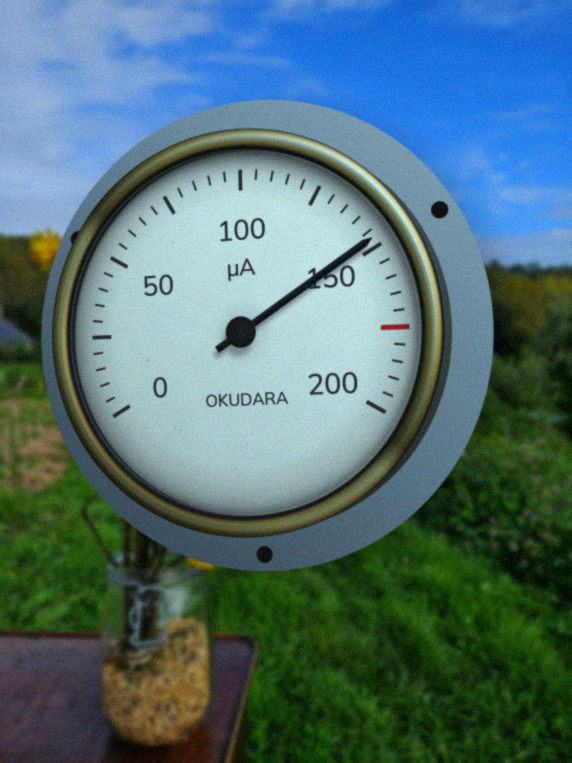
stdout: 147.5 µA
